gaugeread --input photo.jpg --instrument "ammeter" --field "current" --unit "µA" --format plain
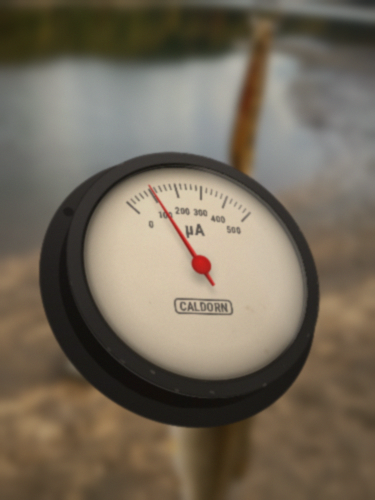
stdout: 100 µA
